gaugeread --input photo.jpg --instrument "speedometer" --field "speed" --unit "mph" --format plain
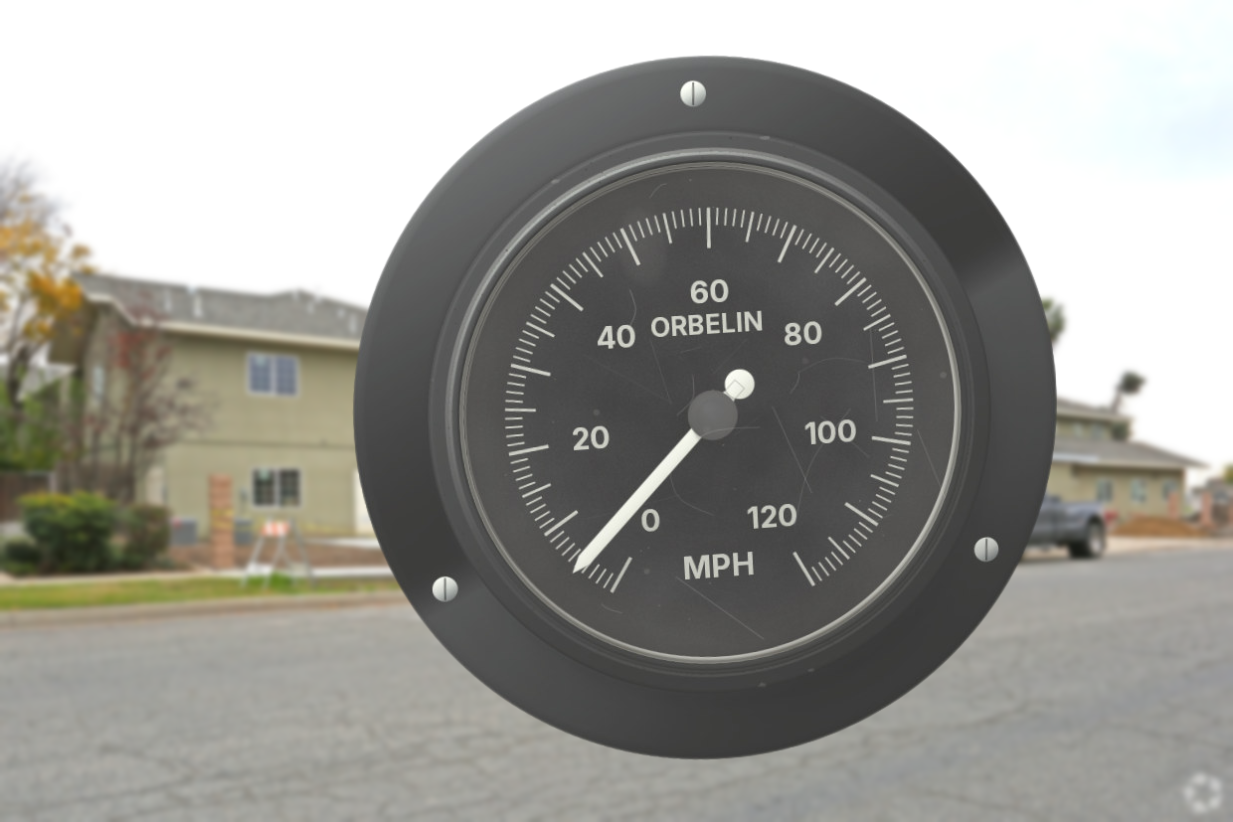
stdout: 5 mph
